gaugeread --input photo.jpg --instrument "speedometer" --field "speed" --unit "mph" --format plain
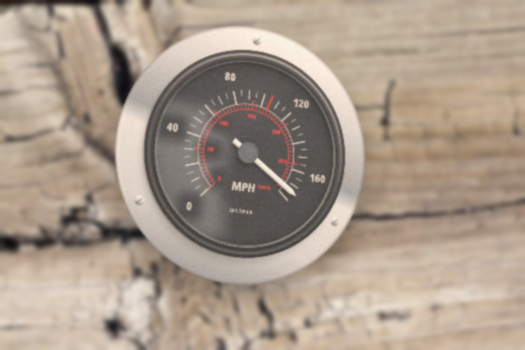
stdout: 175 mph
